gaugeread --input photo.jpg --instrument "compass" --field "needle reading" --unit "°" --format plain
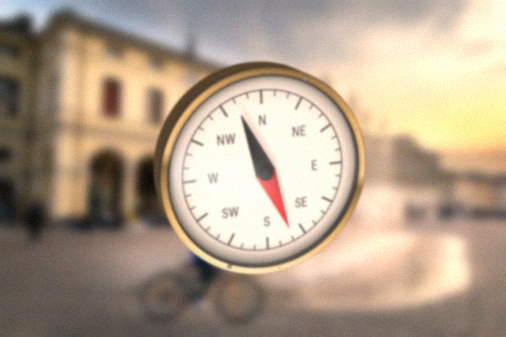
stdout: 160 °
